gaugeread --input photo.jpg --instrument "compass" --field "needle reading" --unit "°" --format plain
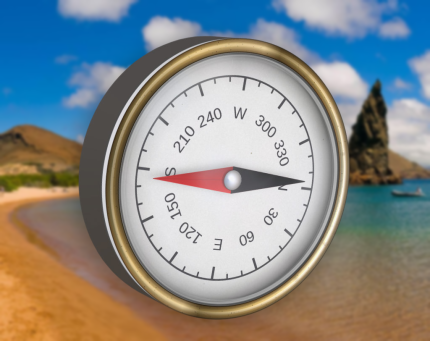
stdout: 175 °
